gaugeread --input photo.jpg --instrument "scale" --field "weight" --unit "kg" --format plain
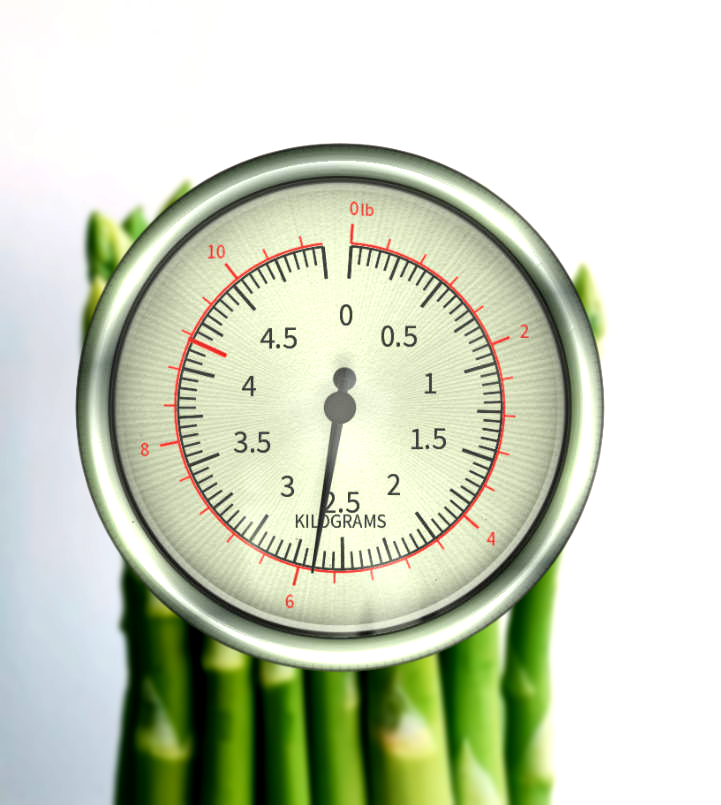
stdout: 2.65 kg
